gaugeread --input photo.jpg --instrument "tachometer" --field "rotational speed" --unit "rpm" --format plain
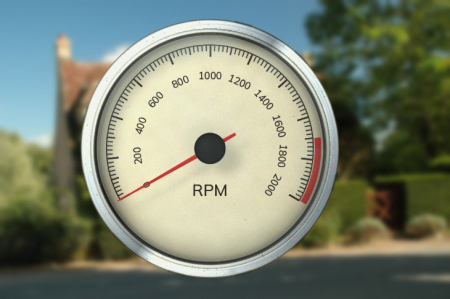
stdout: 0 rpm
